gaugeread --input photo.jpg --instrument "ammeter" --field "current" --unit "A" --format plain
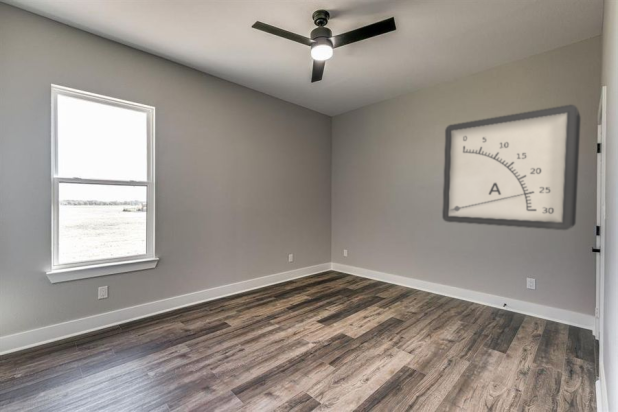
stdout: 25 A
